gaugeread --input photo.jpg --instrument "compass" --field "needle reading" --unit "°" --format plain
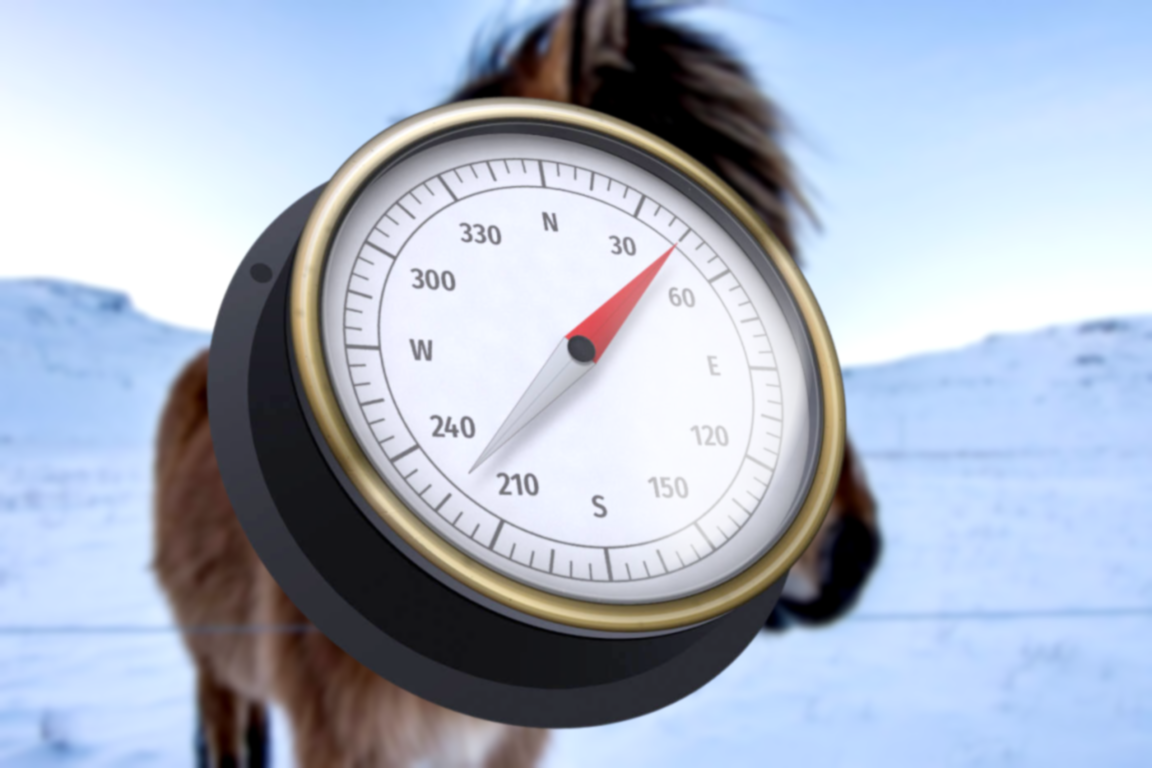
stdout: 45 °
